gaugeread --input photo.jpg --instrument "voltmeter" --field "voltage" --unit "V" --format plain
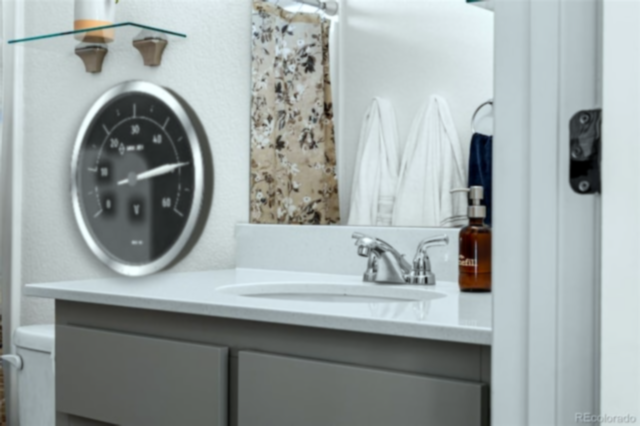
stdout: 50 V
